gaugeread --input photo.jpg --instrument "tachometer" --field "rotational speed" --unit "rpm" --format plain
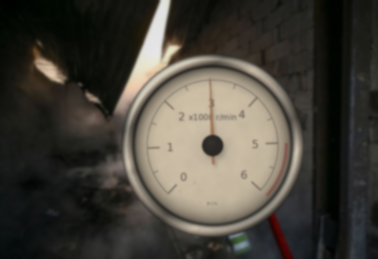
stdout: 3000 rpm
